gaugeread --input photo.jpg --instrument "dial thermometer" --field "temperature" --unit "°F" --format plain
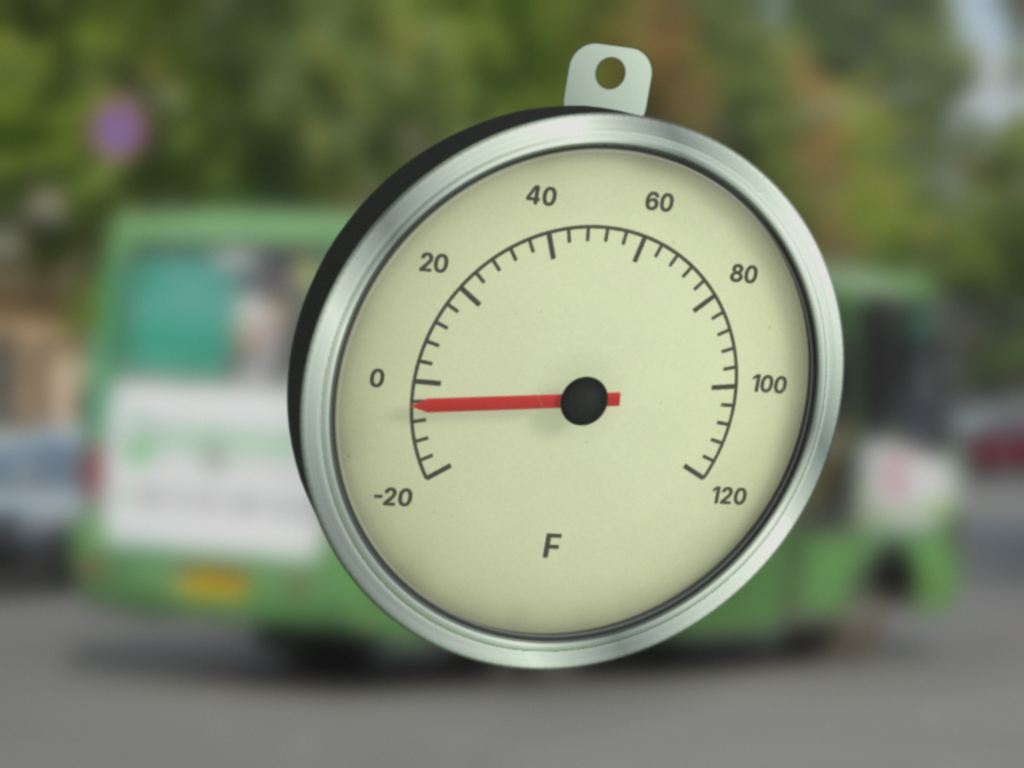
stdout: -4 °F
